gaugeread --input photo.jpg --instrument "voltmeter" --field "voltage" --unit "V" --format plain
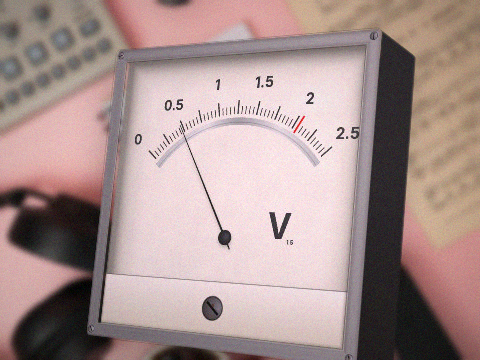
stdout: 0.5 V
